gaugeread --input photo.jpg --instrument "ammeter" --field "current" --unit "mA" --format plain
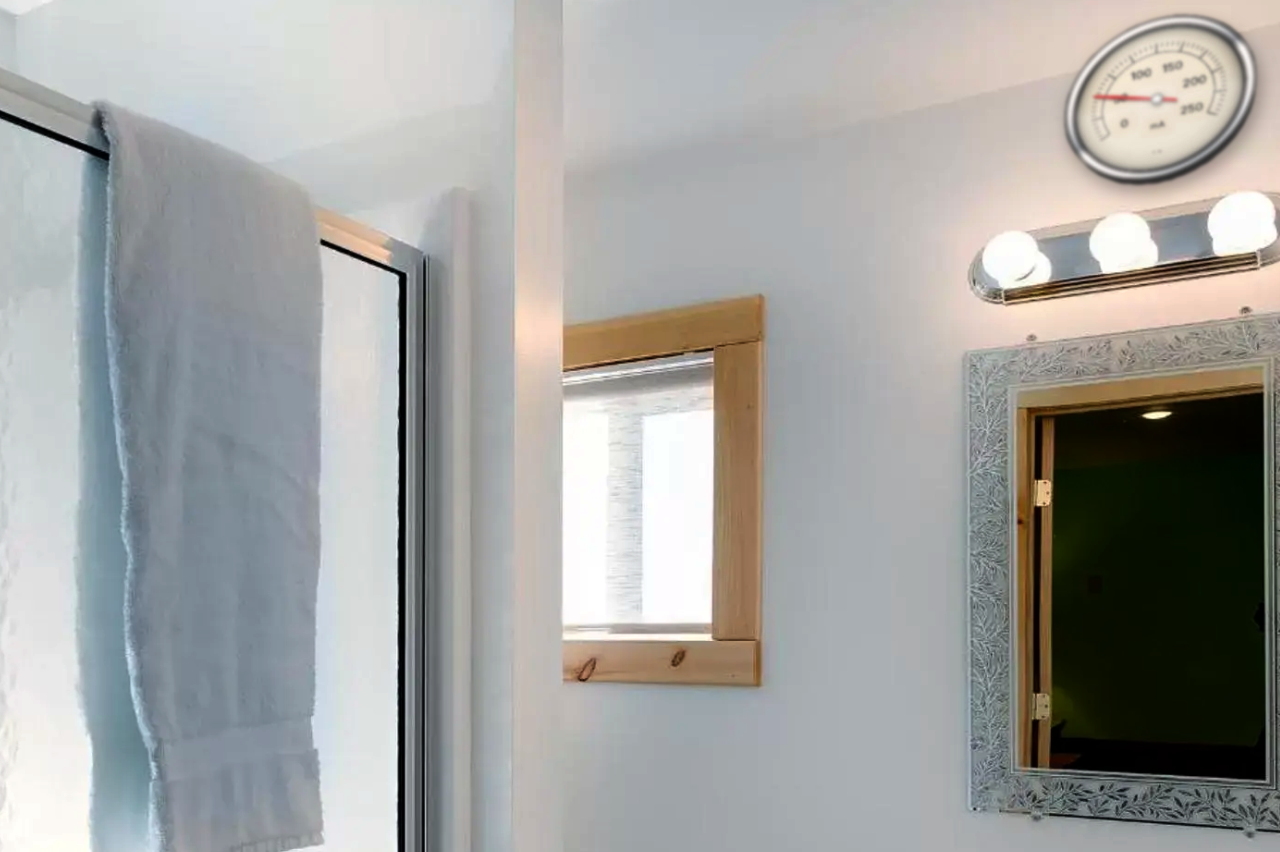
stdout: 50 mA
